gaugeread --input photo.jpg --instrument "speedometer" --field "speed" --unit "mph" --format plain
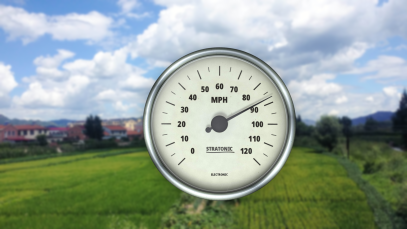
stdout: 87.5 mph
